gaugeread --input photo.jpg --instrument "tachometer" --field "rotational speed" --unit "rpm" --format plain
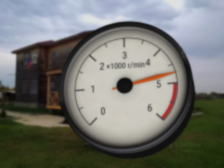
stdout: 4750 rpm
